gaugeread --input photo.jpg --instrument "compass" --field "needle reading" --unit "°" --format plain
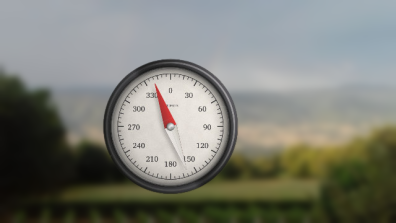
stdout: 340 °
